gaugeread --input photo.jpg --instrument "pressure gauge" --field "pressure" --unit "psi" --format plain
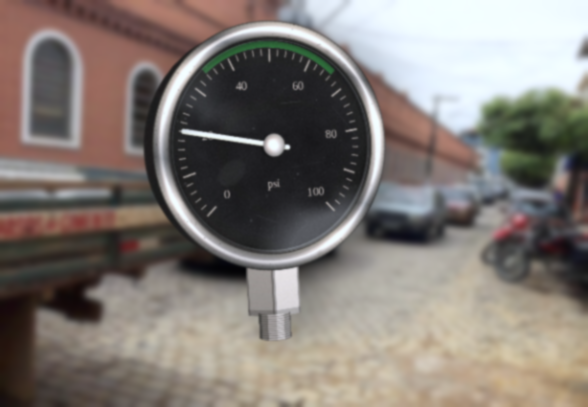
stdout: 20 psi
